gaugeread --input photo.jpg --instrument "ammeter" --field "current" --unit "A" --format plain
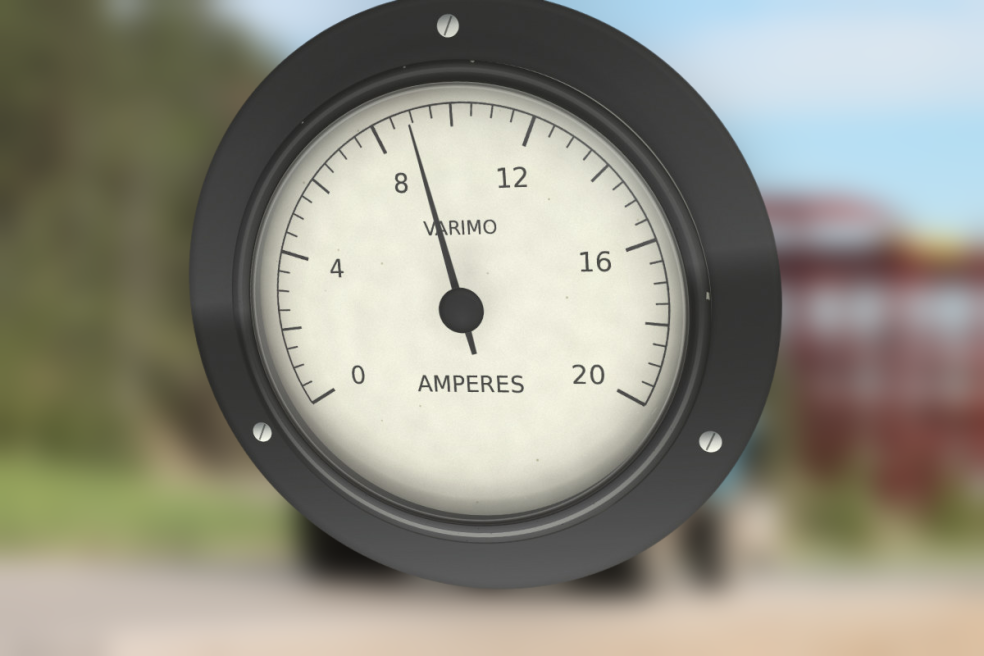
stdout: 9 A
